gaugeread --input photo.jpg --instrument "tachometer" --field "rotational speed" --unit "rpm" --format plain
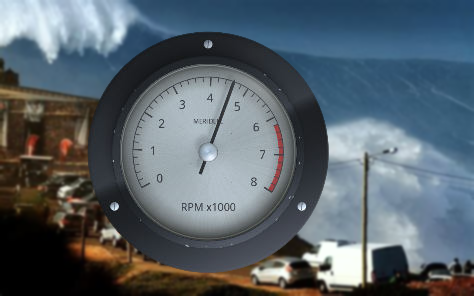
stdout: 4600 rpm
